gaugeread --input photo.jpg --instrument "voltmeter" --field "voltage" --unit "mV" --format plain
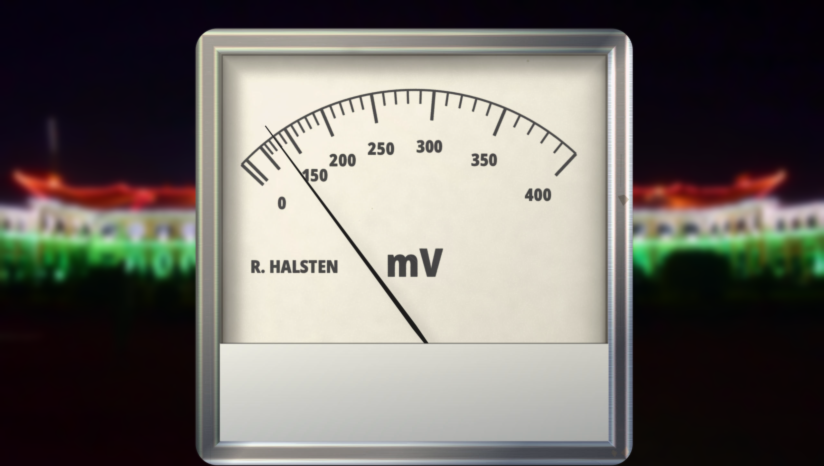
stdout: 130 mV
